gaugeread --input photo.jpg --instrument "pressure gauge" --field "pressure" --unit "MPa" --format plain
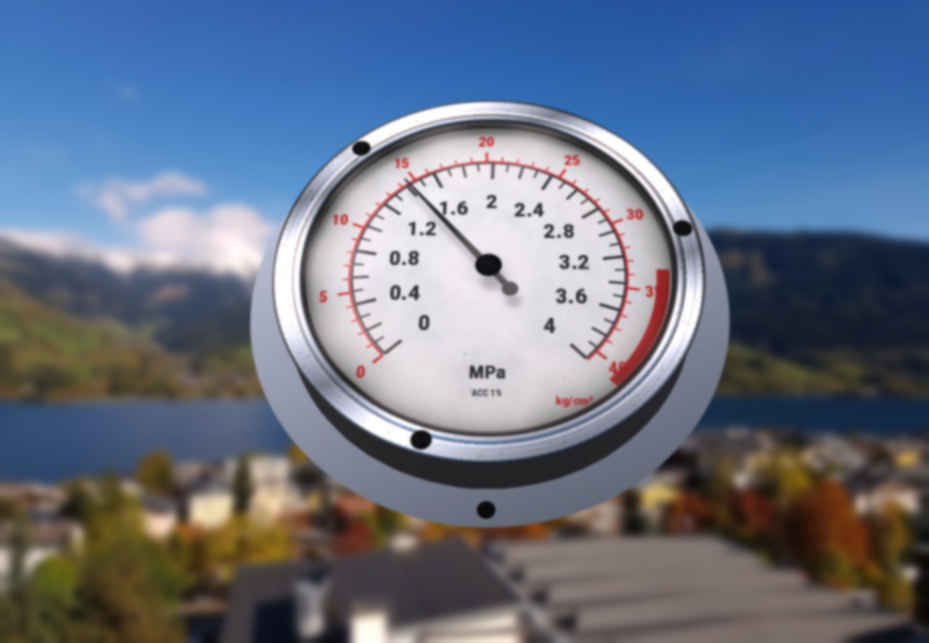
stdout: 1.4 MPa
